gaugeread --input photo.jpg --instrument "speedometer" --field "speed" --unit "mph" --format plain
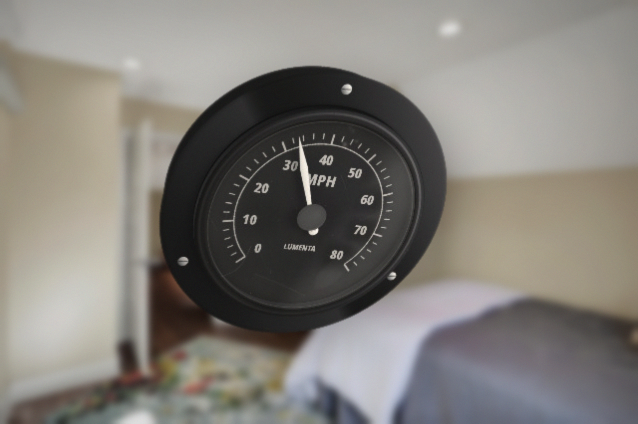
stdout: 33 mph
